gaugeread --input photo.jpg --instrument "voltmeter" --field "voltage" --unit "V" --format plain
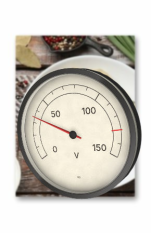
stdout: 35 V
